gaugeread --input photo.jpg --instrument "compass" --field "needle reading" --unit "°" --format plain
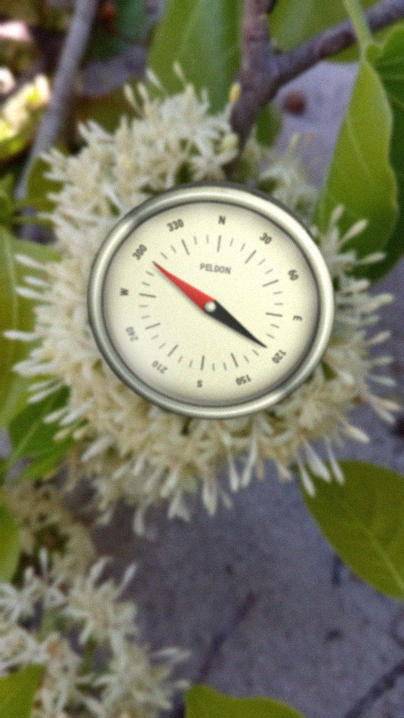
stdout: 300 °
